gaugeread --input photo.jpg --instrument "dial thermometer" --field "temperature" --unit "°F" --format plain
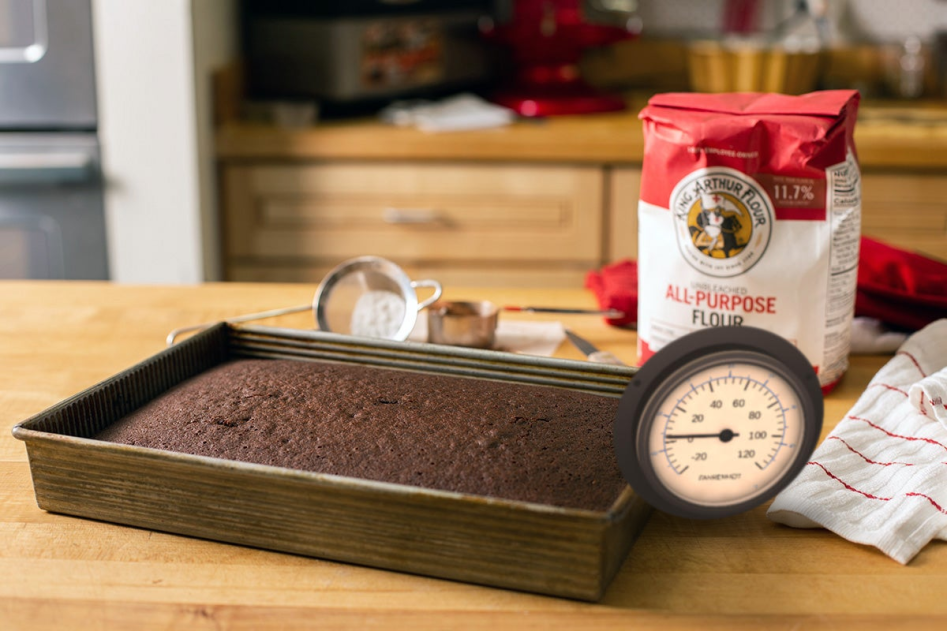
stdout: 4 °F
